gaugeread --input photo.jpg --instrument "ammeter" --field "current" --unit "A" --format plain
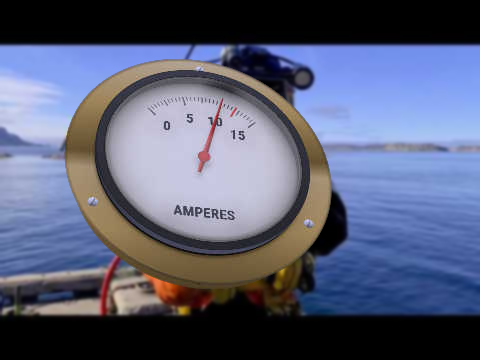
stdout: 10 A
